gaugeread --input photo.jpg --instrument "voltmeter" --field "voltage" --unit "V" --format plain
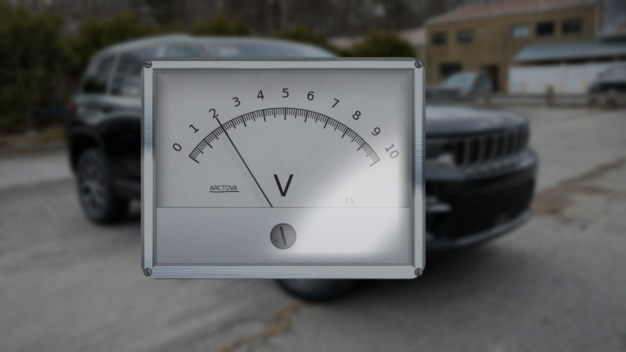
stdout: 2 V
